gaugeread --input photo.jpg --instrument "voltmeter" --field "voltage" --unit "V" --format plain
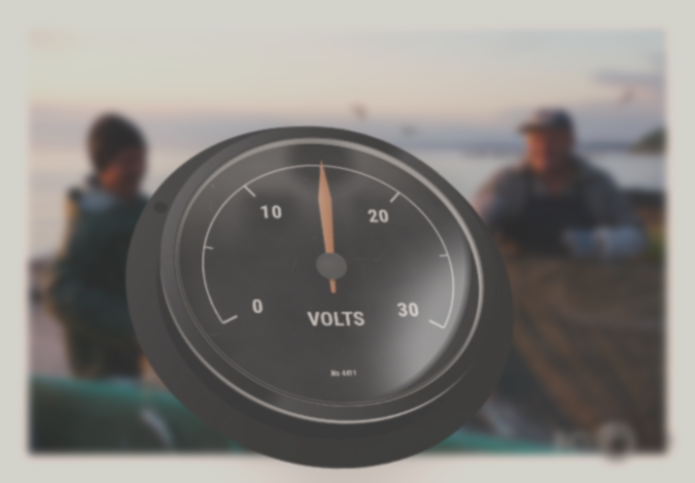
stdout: 15 V
